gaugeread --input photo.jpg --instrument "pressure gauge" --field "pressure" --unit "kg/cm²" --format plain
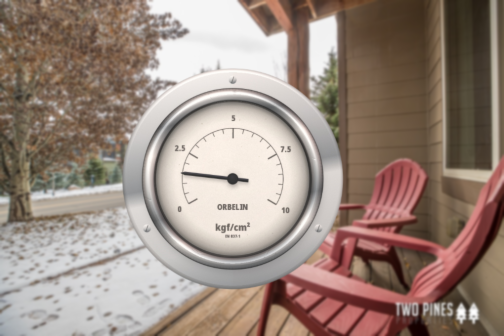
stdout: 1.5 kg/cm²
